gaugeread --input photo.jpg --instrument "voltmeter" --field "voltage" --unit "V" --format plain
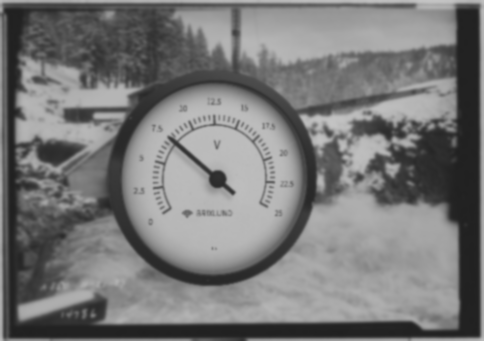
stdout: 7.5 V
